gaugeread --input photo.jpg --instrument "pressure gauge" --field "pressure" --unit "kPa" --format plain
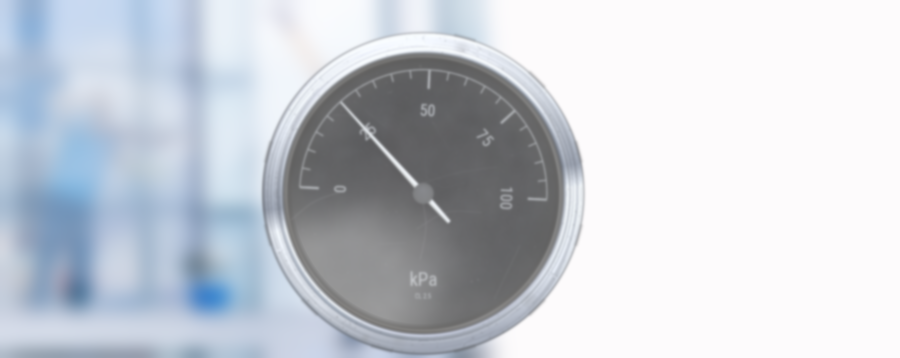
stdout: 25 kPa
